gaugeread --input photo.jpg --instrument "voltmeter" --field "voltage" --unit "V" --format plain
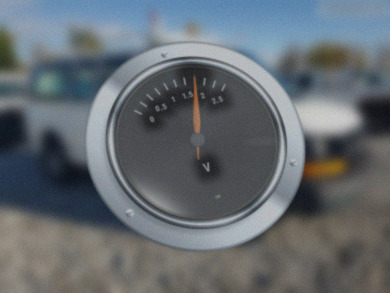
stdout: 1.75 V
